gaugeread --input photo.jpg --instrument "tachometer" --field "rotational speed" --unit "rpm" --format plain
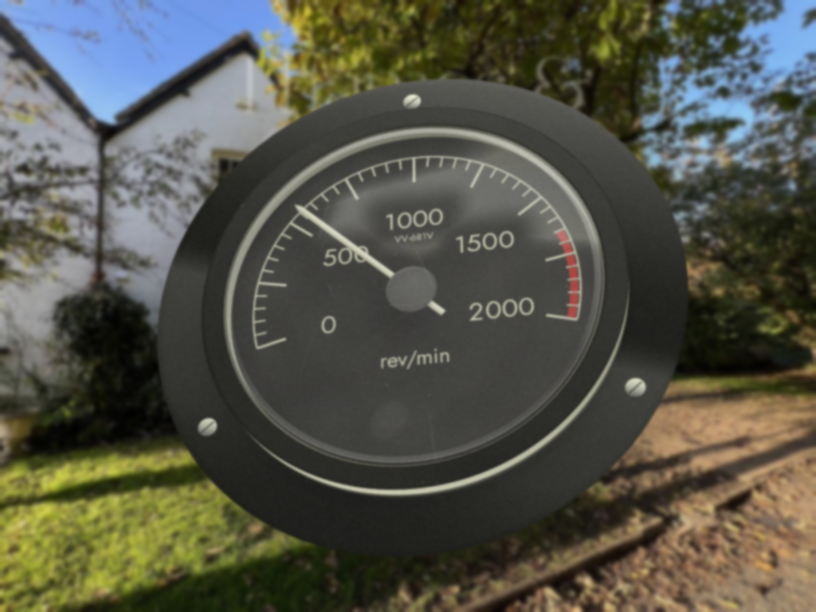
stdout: 550 rpm
